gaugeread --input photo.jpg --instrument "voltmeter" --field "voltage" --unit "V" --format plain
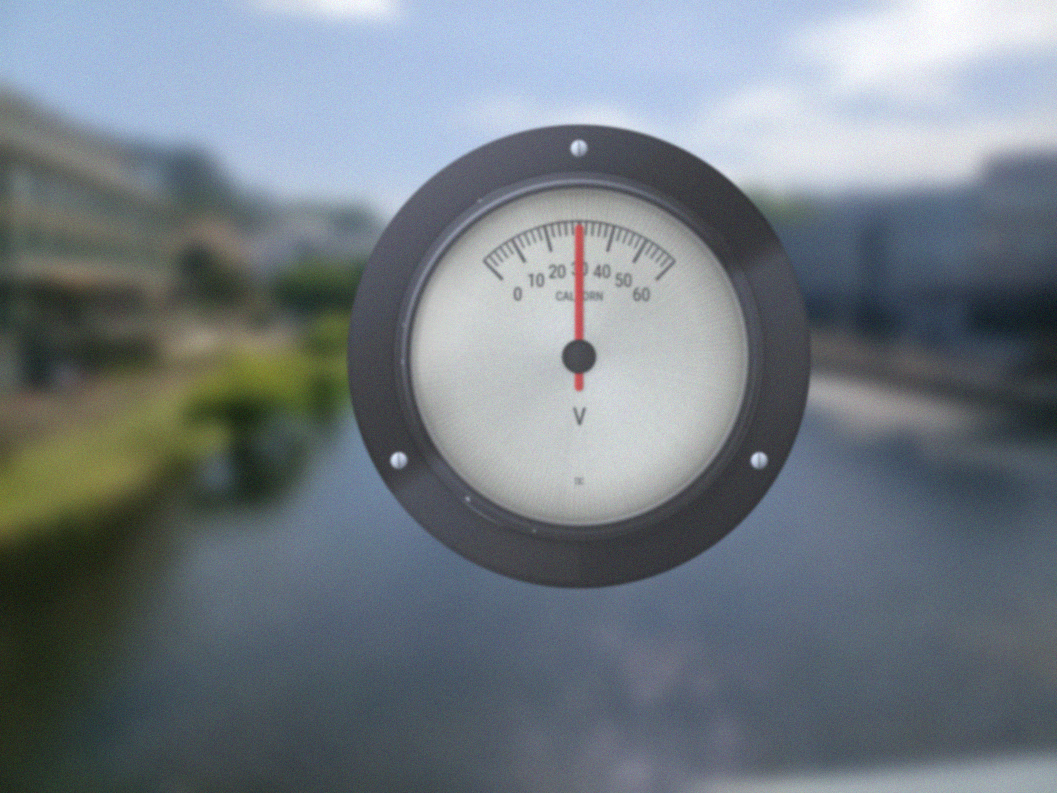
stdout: 30 V
